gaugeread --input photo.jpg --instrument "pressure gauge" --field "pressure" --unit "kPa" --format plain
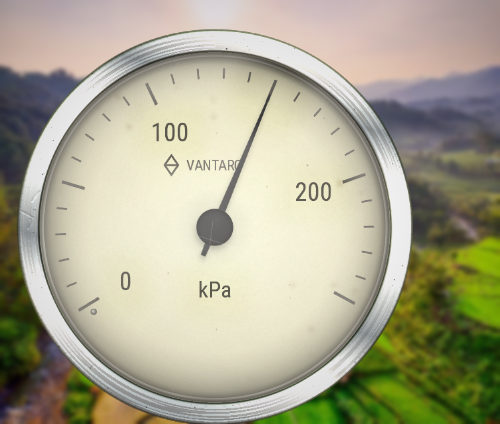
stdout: 150 kPa
